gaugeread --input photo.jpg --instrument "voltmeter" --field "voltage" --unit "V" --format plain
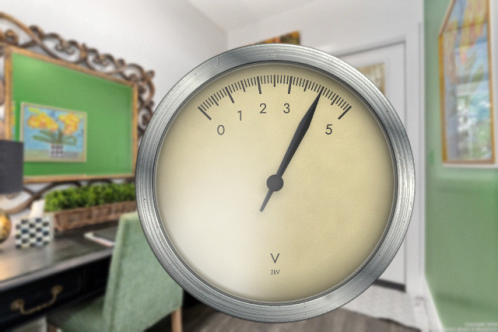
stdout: 4 V
